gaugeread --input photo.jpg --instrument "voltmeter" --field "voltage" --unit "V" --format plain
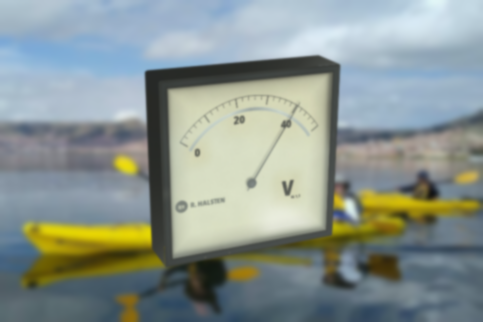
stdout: 40 V
